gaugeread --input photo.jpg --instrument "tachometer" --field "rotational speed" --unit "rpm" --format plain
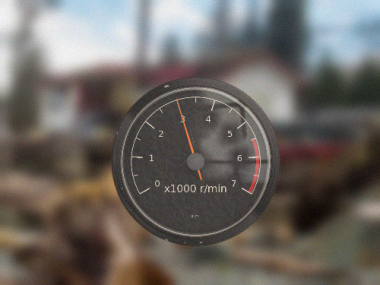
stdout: 3000 rpm
